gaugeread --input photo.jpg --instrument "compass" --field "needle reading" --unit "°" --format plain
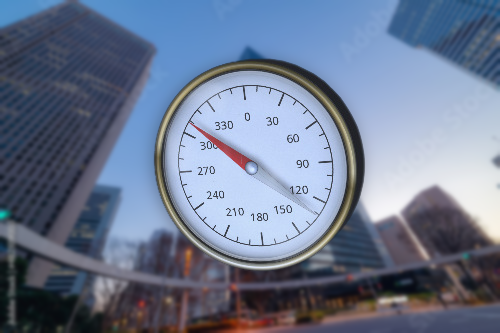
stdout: 310 °
